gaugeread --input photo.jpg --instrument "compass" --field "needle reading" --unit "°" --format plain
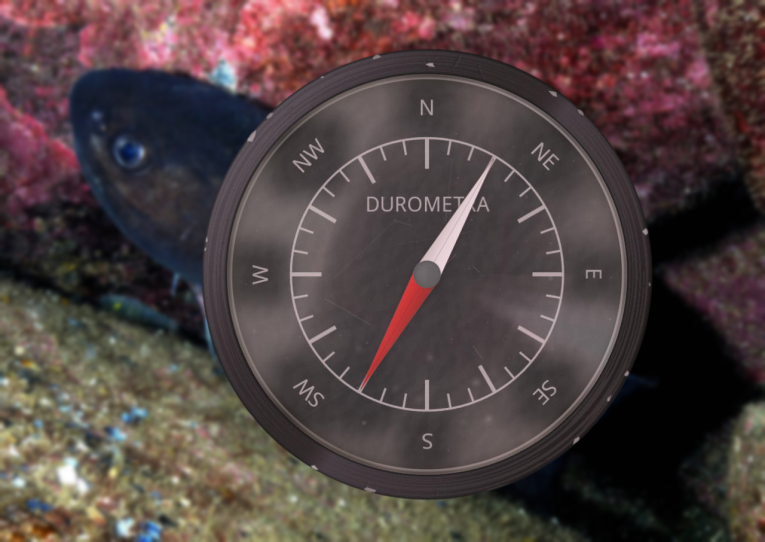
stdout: 210 °
